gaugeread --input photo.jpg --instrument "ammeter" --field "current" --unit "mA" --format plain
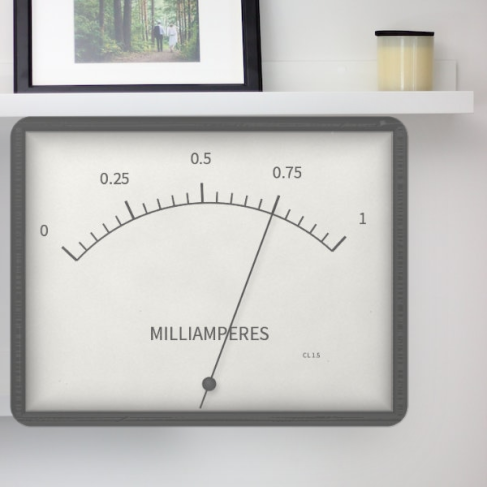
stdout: 0.75 mA
